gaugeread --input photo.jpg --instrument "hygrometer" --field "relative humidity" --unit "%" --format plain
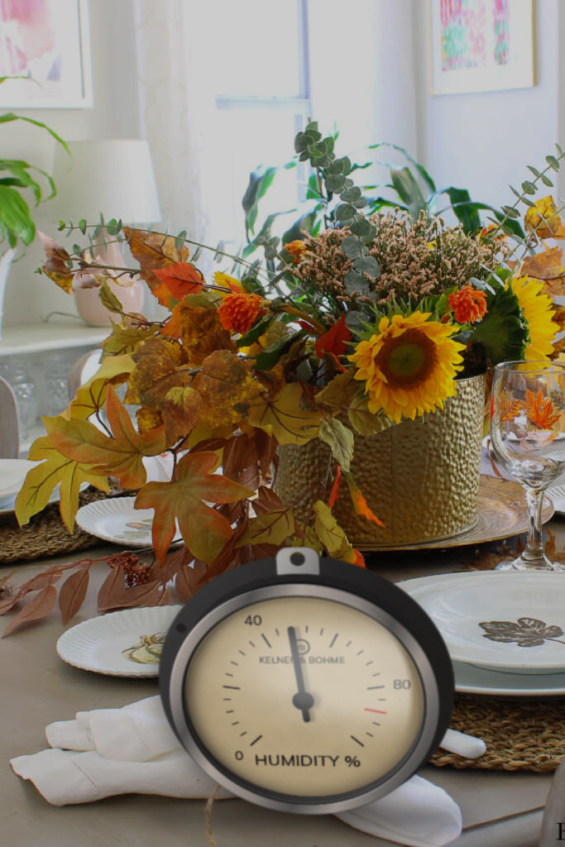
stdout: 48 %
